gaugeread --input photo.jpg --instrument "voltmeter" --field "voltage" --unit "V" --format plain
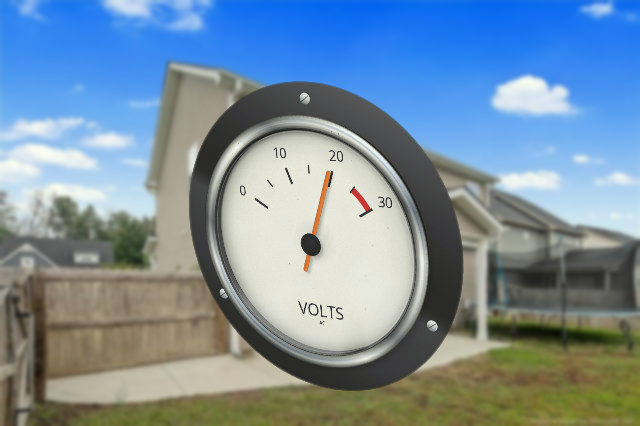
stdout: 20 V
